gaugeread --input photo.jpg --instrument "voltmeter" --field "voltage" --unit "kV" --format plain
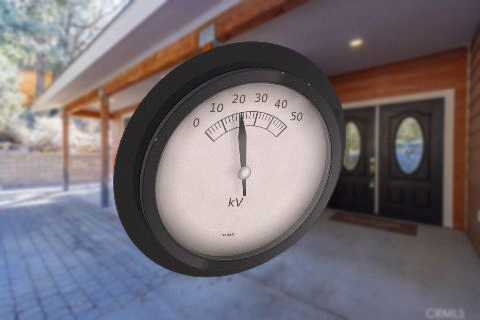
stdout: 20 kV
